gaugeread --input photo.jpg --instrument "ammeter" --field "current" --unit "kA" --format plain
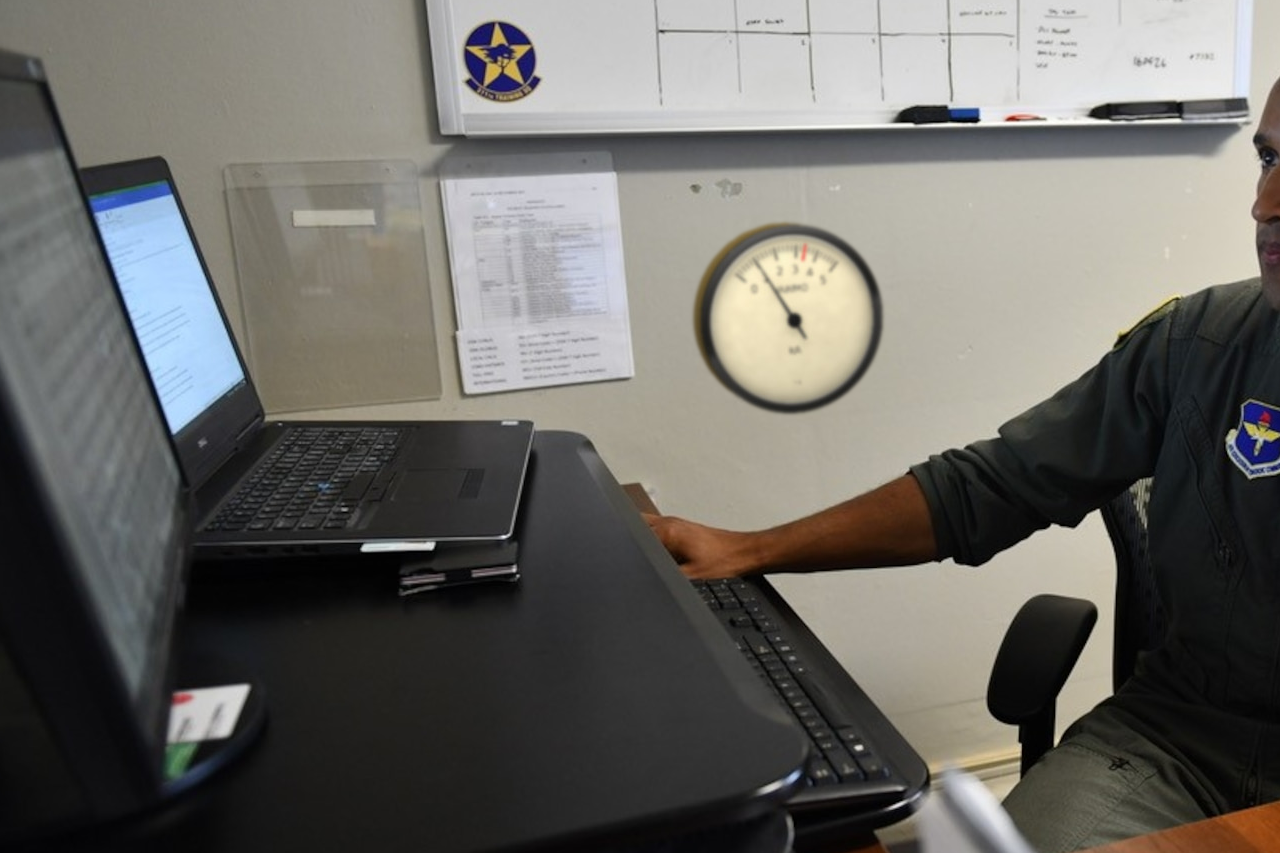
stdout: 1 kA
